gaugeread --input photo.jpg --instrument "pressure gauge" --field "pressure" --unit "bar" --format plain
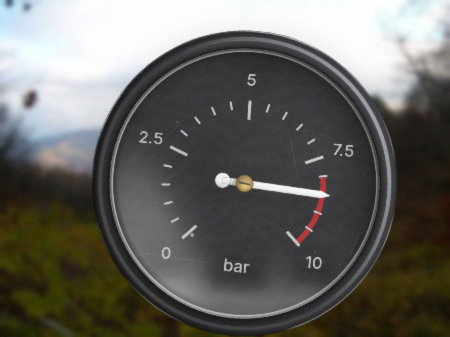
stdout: 8.5 bar
